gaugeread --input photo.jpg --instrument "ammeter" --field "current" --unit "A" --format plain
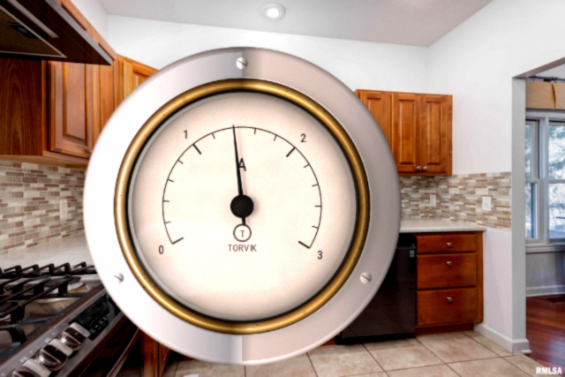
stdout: 1.4 A
